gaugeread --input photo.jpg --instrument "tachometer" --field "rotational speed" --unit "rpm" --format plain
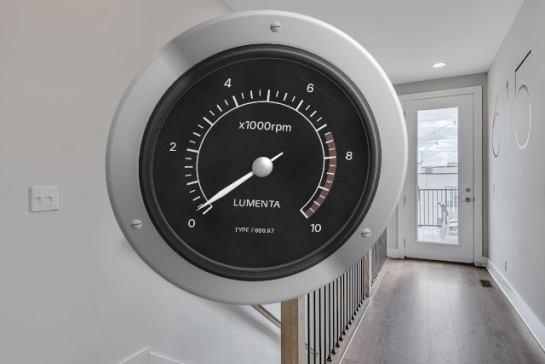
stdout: 250 rpm
